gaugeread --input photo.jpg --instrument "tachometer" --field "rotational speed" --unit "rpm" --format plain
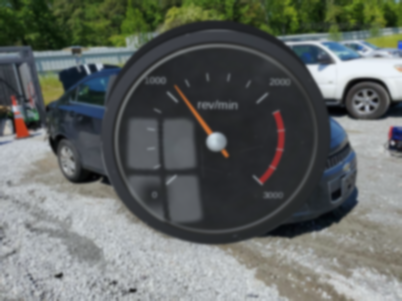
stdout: 1100 rpm
